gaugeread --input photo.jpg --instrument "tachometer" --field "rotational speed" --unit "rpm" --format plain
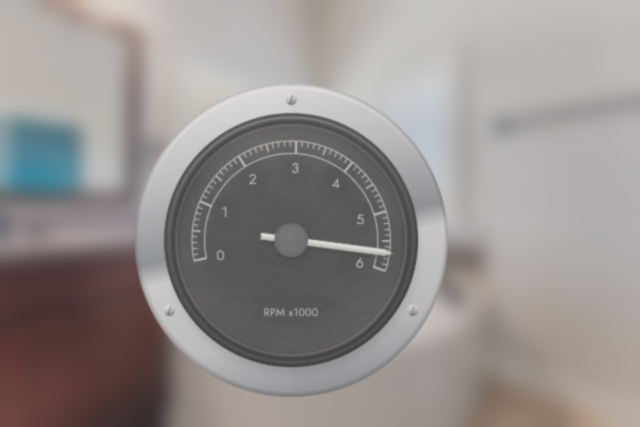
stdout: 5700 rpm
